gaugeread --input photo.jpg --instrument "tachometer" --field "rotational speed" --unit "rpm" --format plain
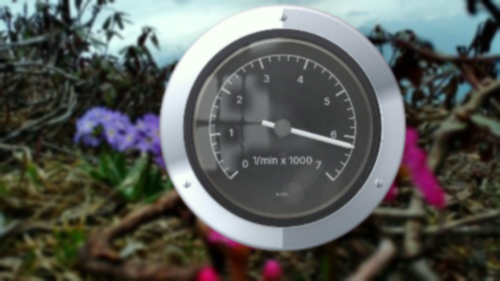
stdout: 6200 rpm
